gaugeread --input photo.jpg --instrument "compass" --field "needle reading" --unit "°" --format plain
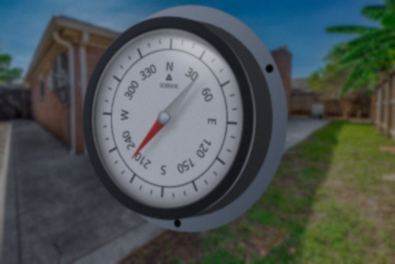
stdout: 220 °
